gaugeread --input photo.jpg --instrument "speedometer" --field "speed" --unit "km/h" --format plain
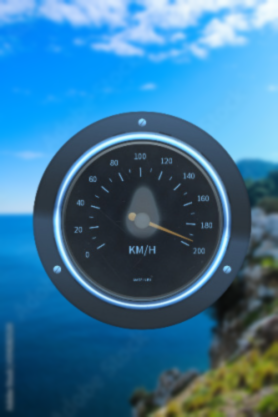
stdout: 195 km/h
